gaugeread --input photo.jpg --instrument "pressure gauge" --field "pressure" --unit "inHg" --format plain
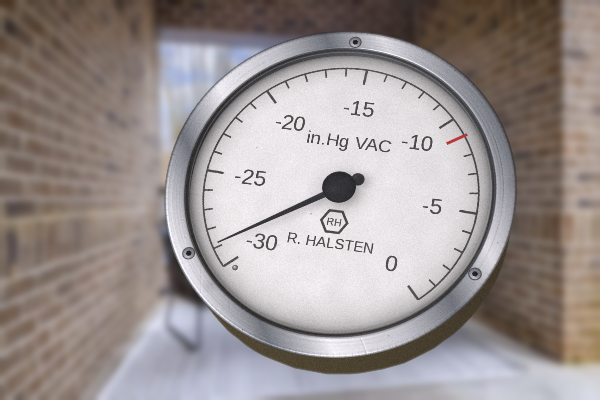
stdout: -29 inHg
